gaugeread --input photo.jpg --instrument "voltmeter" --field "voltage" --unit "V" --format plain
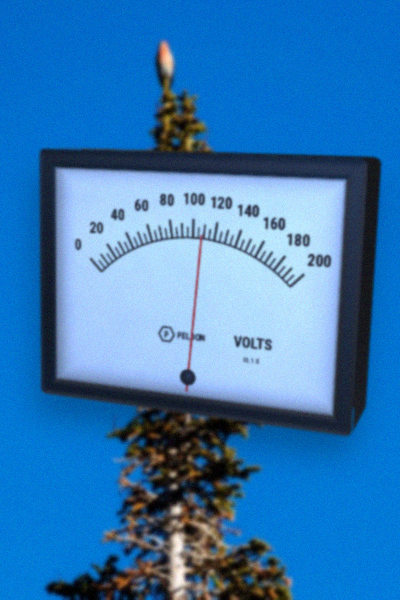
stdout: 110 V
